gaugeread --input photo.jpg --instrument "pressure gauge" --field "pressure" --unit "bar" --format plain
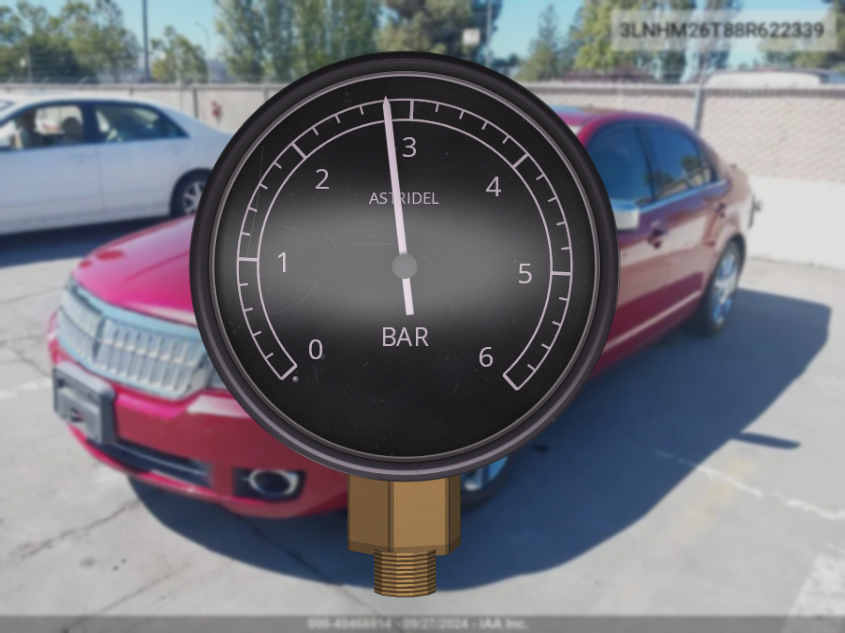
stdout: 2.8 bar
